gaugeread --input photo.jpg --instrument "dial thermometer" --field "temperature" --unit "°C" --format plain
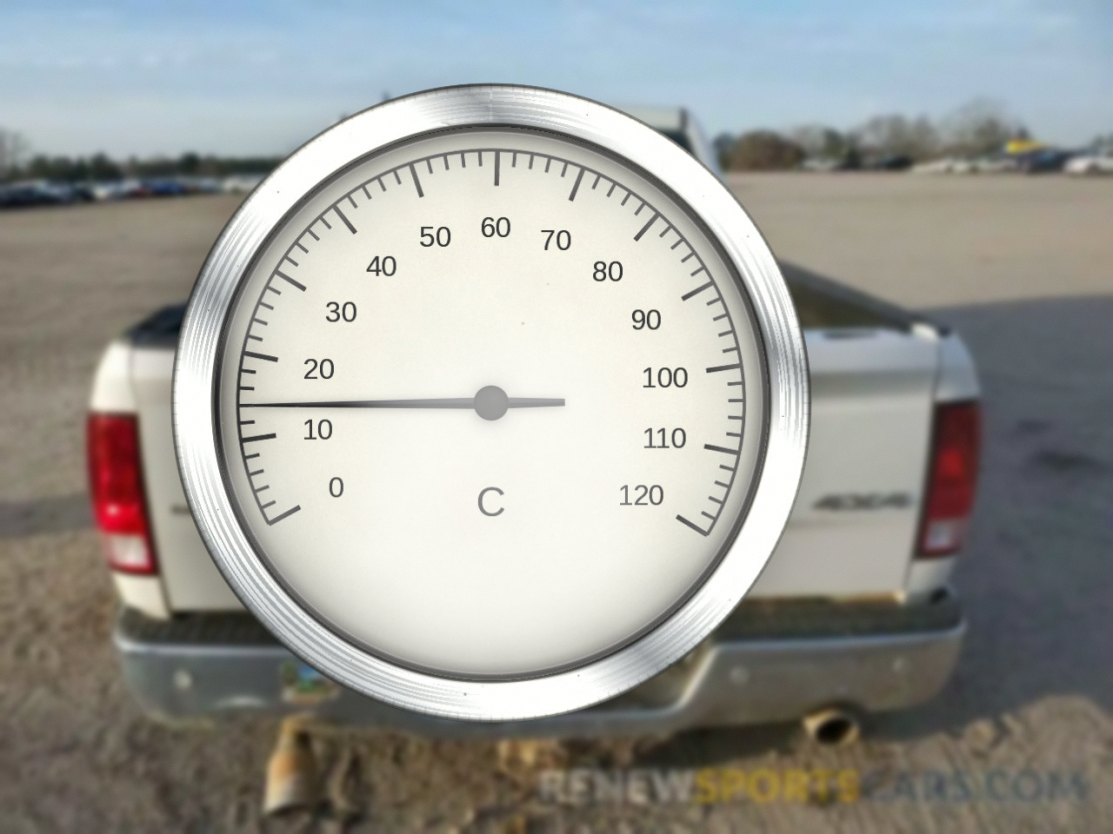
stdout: 14 °C
